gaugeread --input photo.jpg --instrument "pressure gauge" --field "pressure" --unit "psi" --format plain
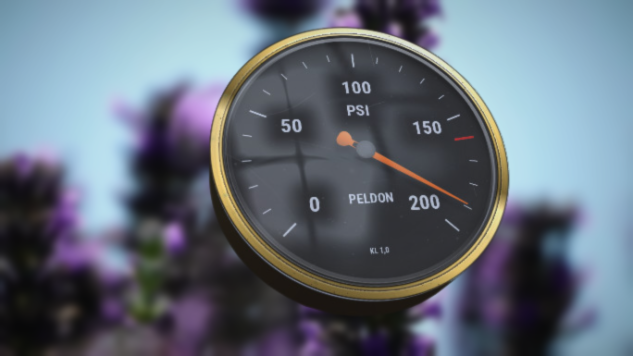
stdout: 190 psi
